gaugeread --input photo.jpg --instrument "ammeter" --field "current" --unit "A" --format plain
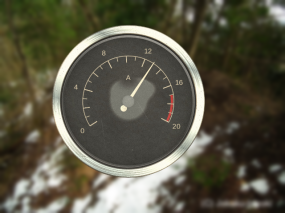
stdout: 13 A
